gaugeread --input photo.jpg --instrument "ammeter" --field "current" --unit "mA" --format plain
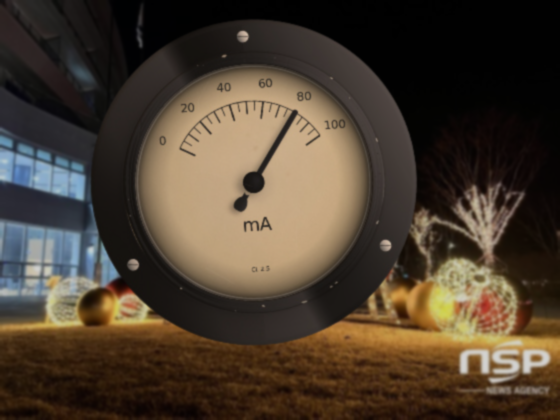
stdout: 80 mA
